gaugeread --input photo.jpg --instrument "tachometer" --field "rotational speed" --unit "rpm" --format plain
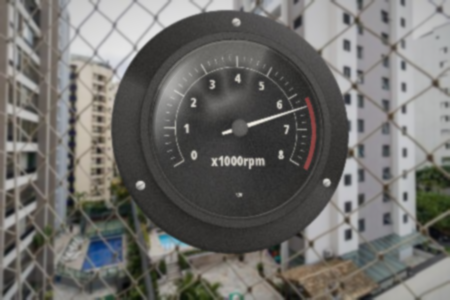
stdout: 6400 rpm
